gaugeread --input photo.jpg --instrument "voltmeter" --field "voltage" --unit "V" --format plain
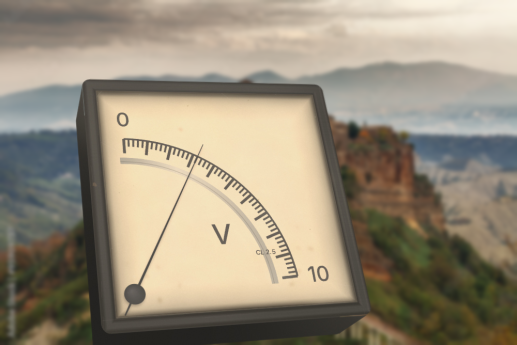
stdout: 3.2 V
